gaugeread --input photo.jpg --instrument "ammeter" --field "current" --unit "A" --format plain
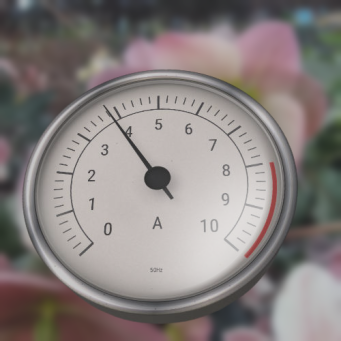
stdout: 3.8 A
